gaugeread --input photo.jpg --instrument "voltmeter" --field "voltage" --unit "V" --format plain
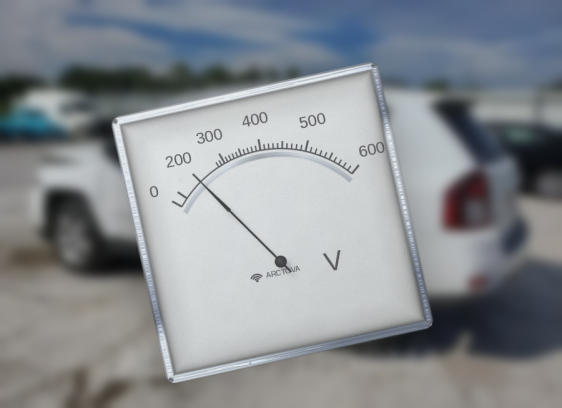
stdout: 200 V
